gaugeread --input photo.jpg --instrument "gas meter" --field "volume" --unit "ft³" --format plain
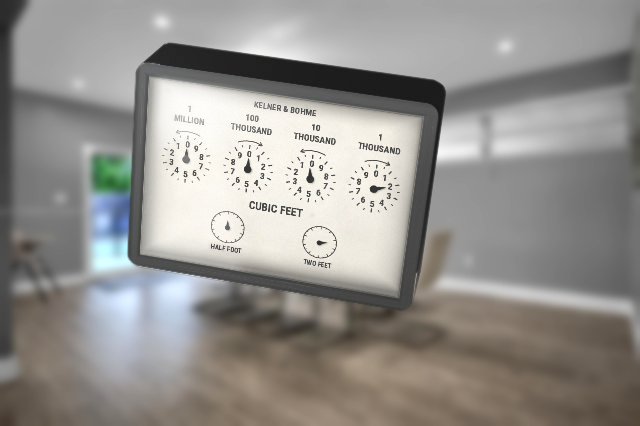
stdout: 200 ft³
